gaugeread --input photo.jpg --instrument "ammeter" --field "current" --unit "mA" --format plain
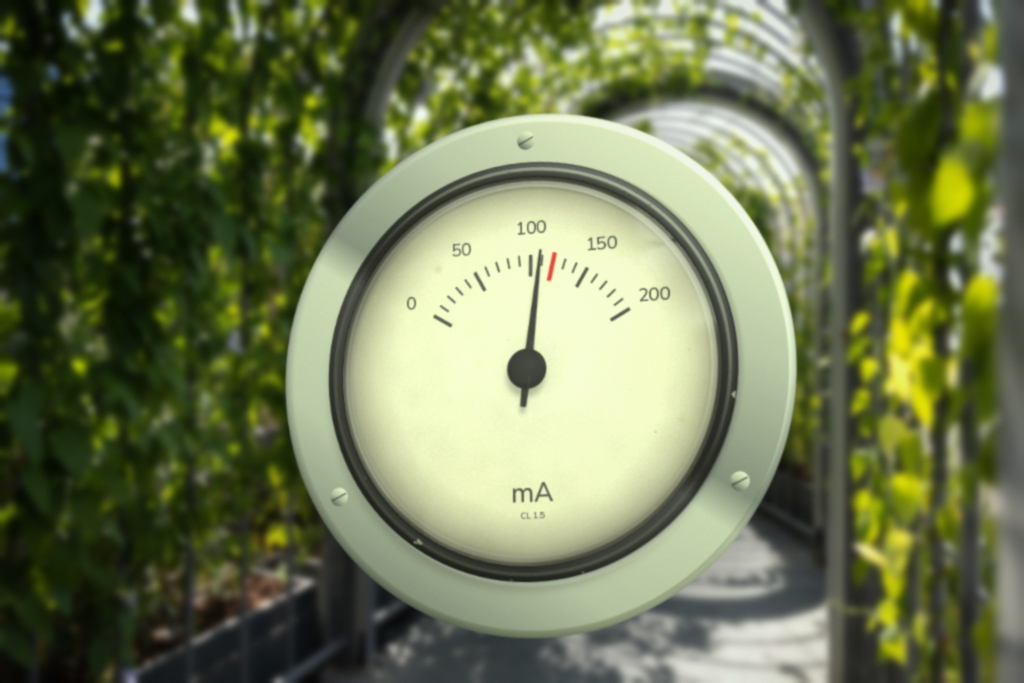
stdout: 110 mA
